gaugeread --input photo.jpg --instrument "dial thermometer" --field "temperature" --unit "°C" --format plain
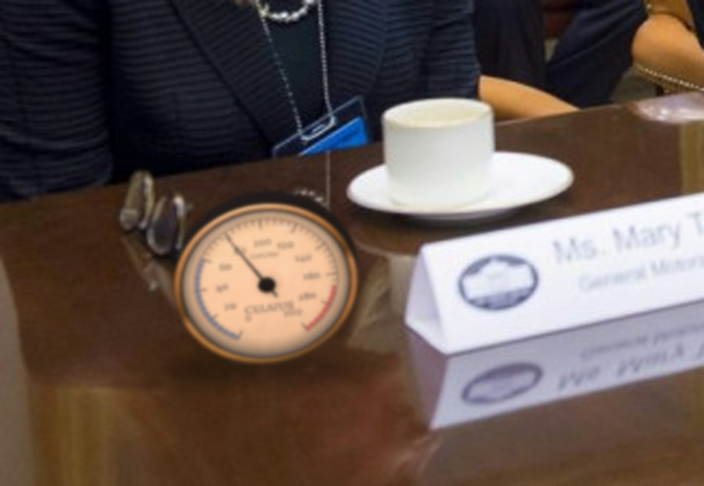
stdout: 80 °C
